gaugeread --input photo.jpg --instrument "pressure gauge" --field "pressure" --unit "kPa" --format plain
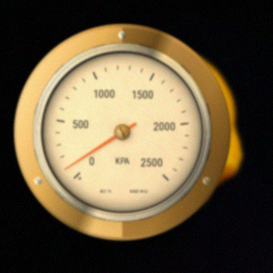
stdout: 100 kPa
